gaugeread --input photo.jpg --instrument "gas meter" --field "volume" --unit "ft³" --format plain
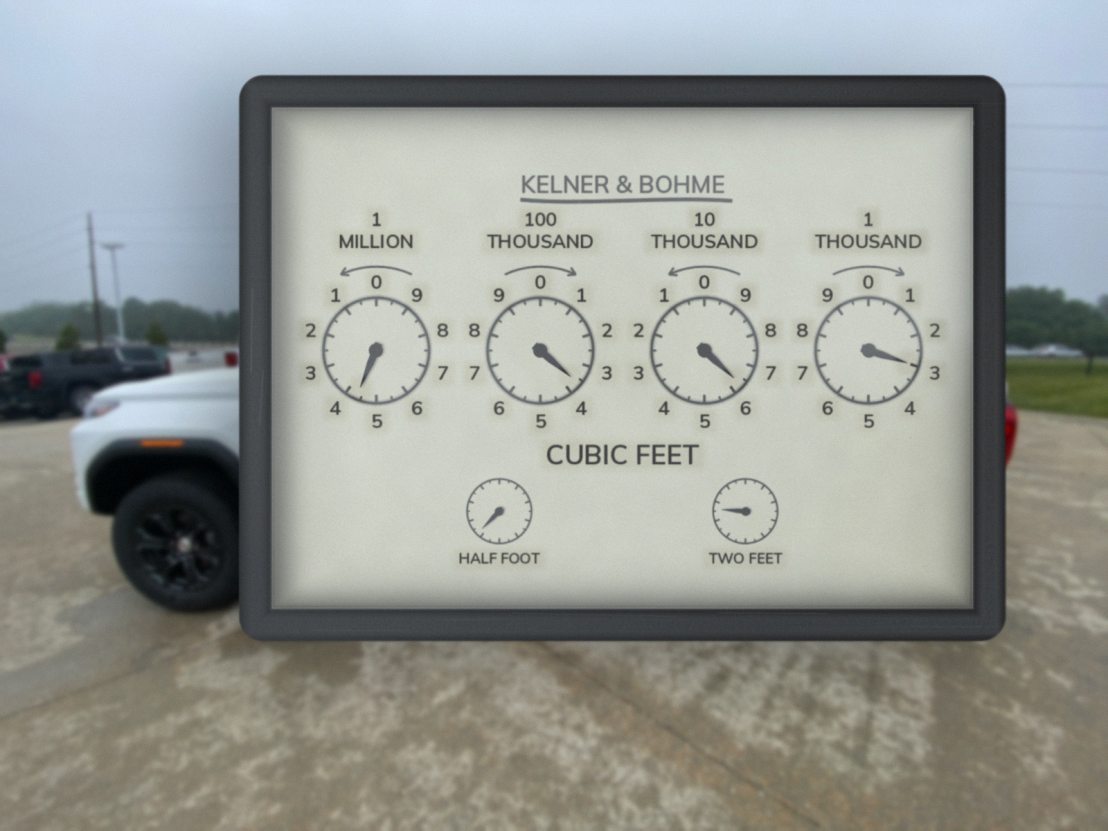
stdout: 436300 ft³
